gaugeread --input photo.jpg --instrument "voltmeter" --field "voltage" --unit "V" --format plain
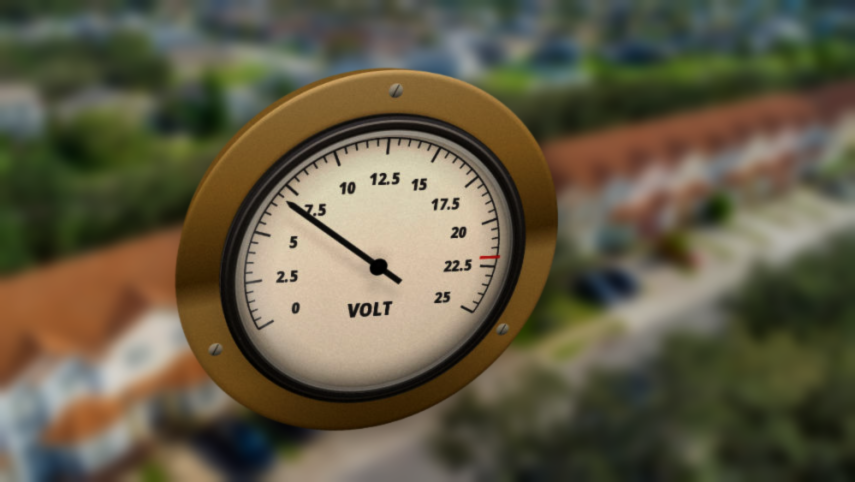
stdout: 7 V
